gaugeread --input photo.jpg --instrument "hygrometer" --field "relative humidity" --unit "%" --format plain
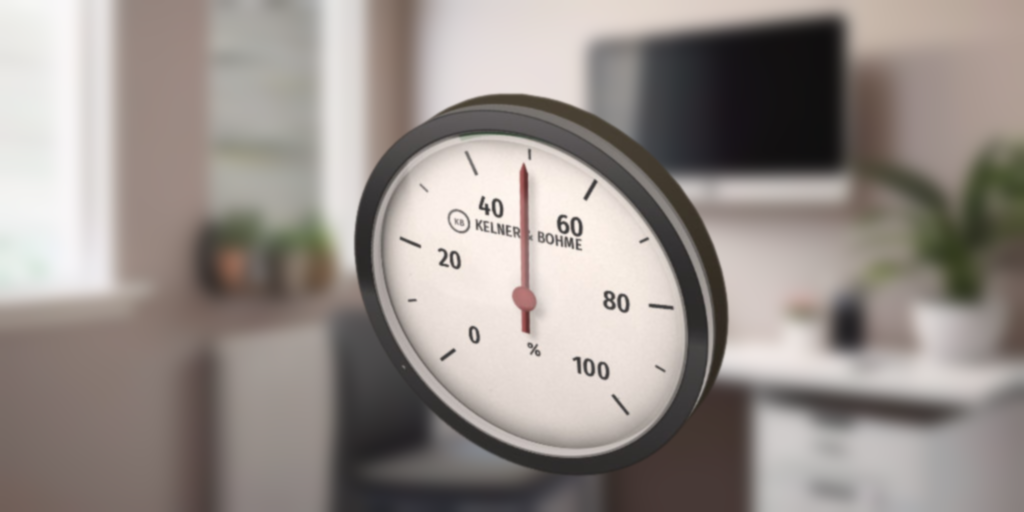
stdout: 50 %
